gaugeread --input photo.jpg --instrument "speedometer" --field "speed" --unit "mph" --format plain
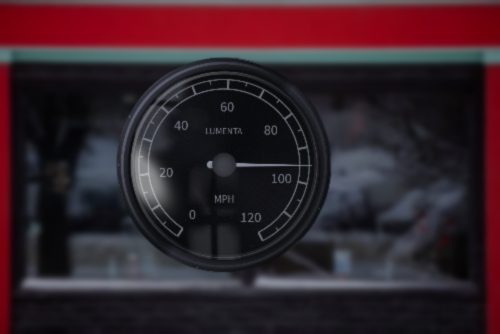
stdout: 95 mph
